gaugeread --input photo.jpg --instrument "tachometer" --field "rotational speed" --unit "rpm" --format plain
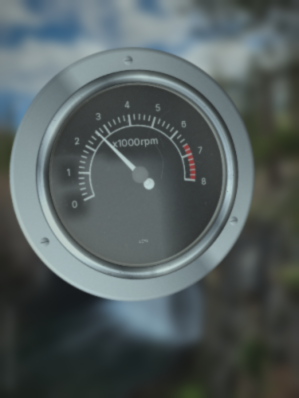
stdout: 2600 rpm
